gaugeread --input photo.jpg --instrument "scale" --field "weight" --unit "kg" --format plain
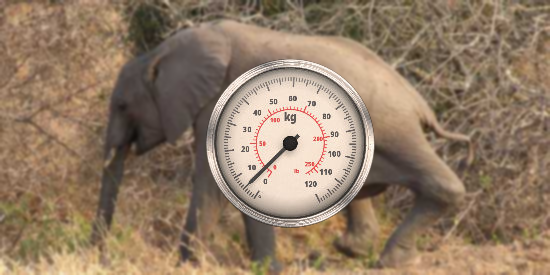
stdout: 5 kg
